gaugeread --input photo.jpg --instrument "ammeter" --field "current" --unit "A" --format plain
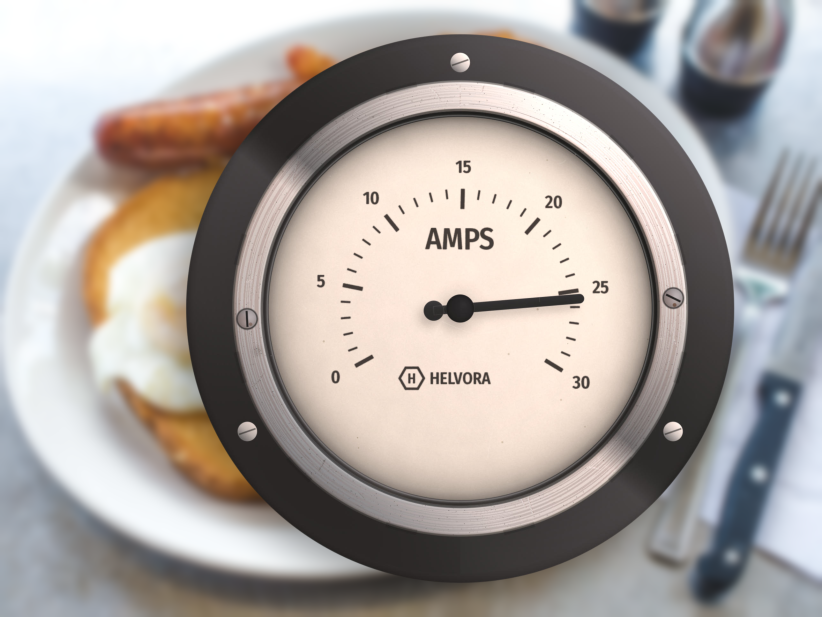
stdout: 25.5 A
